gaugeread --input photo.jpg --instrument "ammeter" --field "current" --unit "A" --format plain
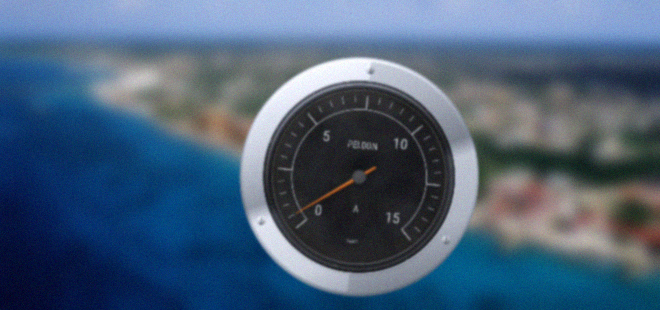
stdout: 0.5 A
